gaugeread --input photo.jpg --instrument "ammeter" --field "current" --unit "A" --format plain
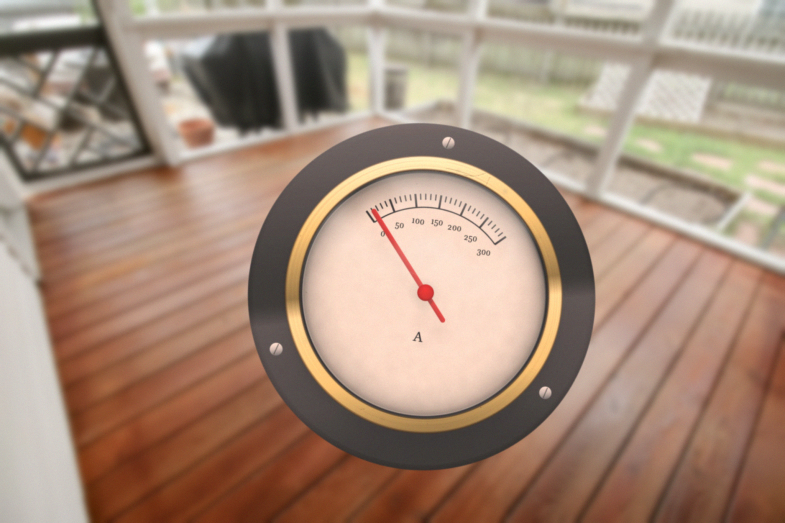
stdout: 10 A
